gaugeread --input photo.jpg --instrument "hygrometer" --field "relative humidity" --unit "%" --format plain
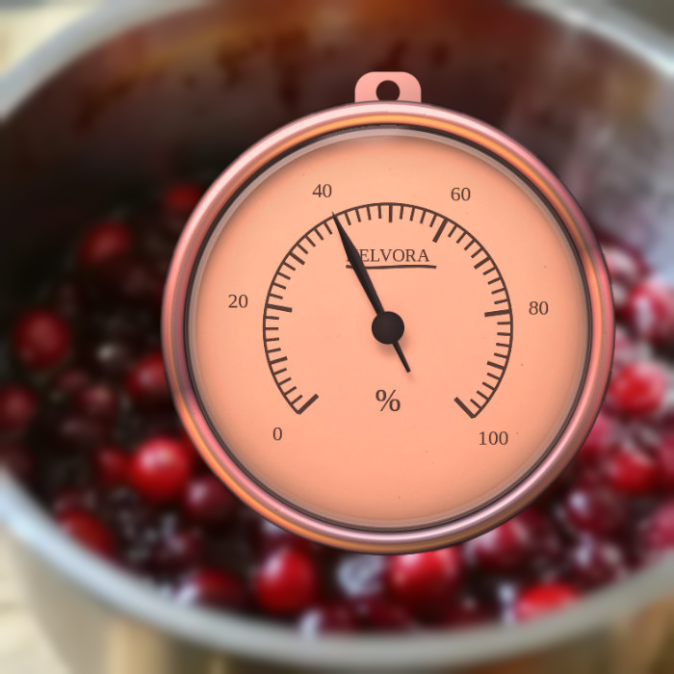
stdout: 40 %
